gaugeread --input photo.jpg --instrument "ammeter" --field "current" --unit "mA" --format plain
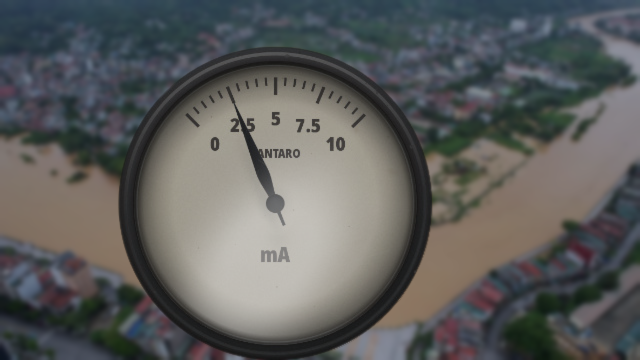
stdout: 2.5 mA
